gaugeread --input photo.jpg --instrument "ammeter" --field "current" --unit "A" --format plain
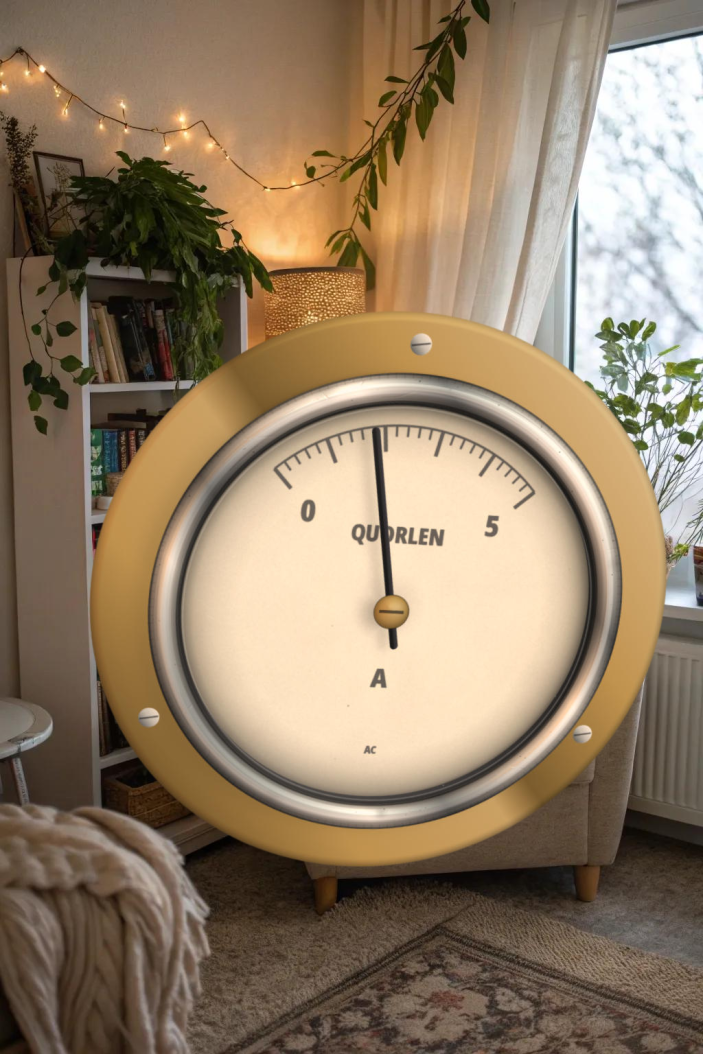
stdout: 1.8 A
